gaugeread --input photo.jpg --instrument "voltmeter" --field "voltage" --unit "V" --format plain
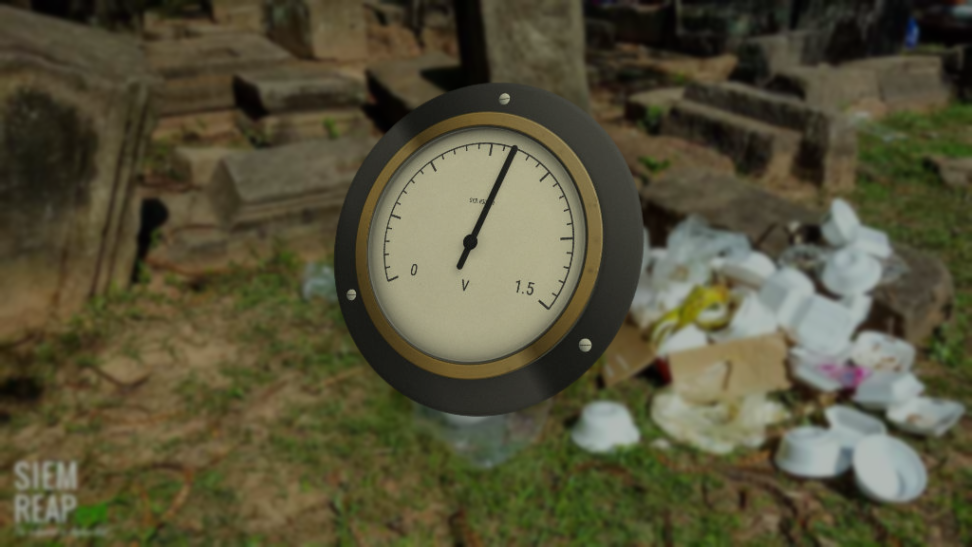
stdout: 0.85 V
